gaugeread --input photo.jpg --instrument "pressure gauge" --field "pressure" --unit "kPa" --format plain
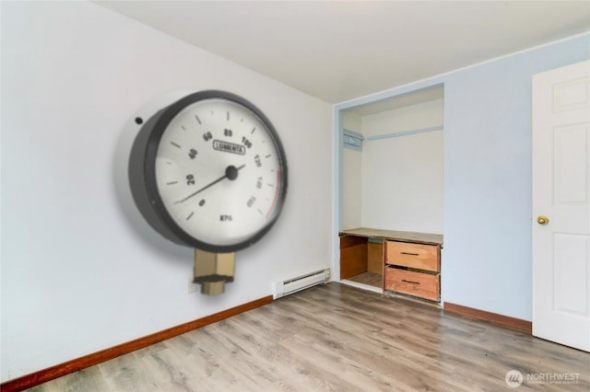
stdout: 10 kPa
